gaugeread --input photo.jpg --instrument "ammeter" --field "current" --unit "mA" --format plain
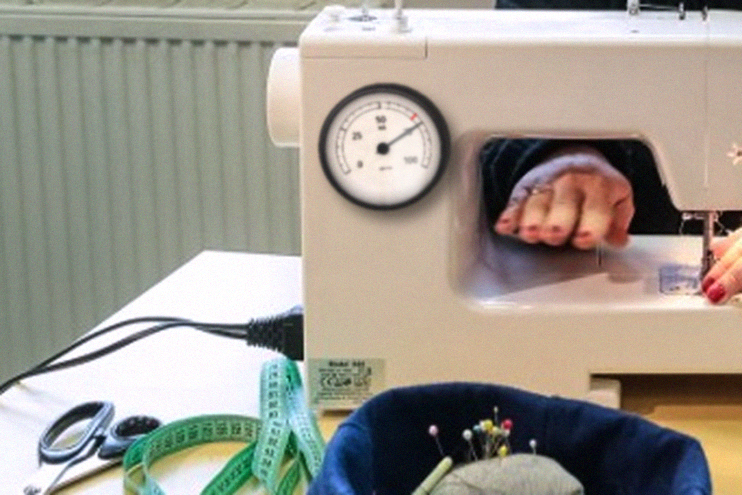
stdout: 75 mA
